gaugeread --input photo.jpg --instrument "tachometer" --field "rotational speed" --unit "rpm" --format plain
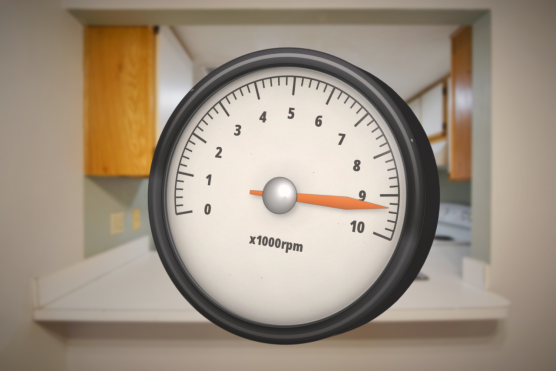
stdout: 9300 rpm
